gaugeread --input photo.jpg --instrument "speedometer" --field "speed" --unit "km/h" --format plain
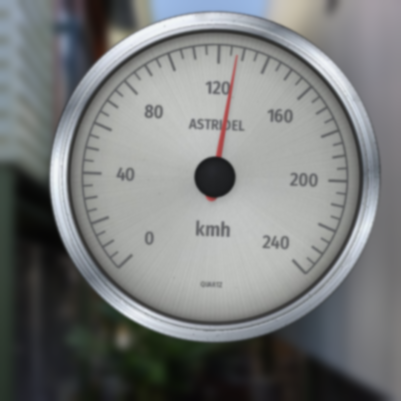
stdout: 127.5 km/h
